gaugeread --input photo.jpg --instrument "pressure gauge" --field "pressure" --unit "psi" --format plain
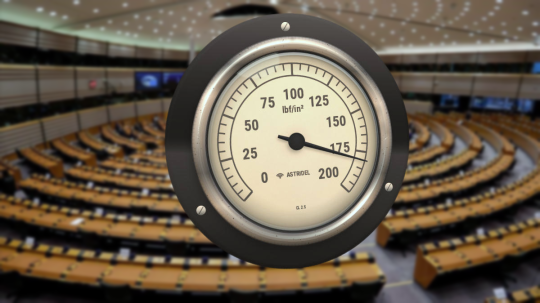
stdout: 180 psi
